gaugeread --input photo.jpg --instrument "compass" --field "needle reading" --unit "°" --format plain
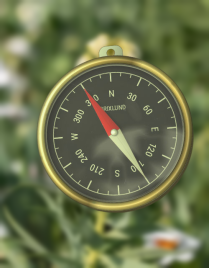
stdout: 330 °
